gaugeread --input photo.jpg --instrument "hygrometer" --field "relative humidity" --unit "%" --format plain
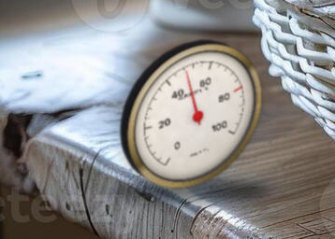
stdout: 48 %
